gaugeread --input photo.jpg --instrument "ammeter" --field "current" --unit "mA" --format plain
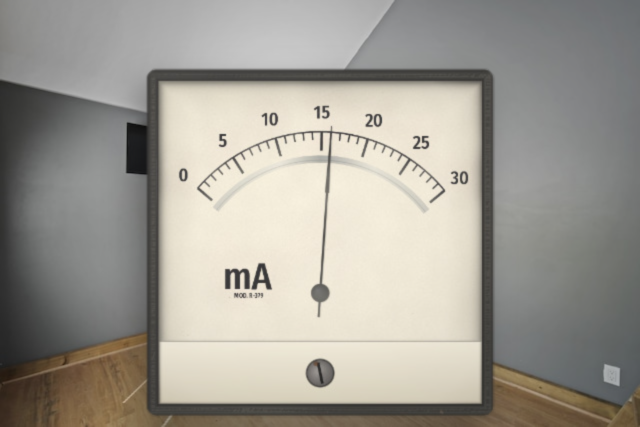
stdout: 16 mA
